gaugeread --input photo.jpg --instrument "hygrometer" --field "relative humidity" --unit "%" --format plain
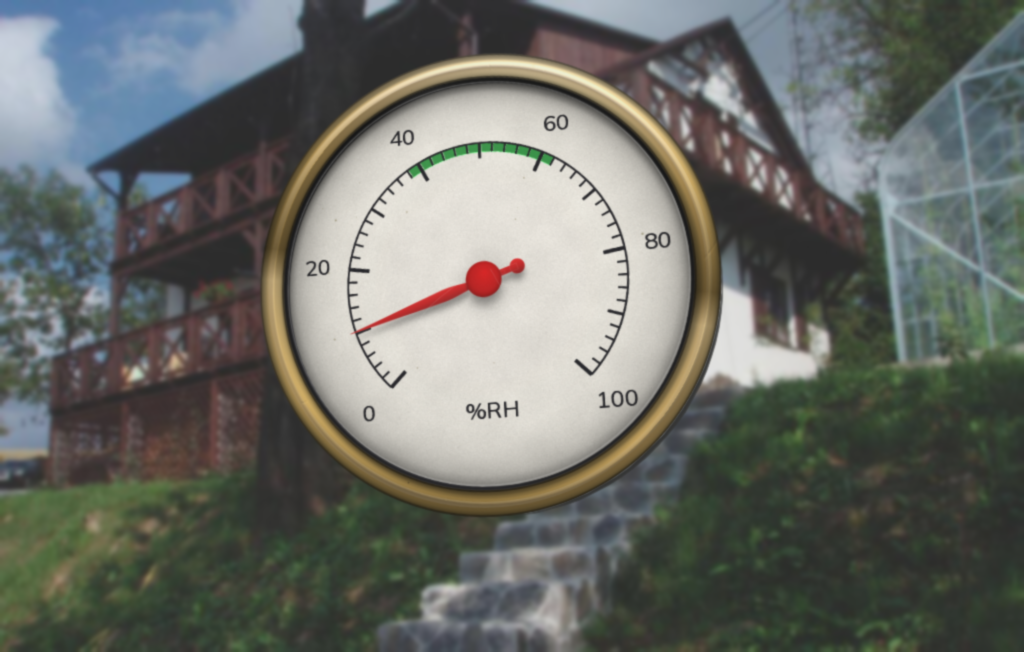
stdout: 10 %
